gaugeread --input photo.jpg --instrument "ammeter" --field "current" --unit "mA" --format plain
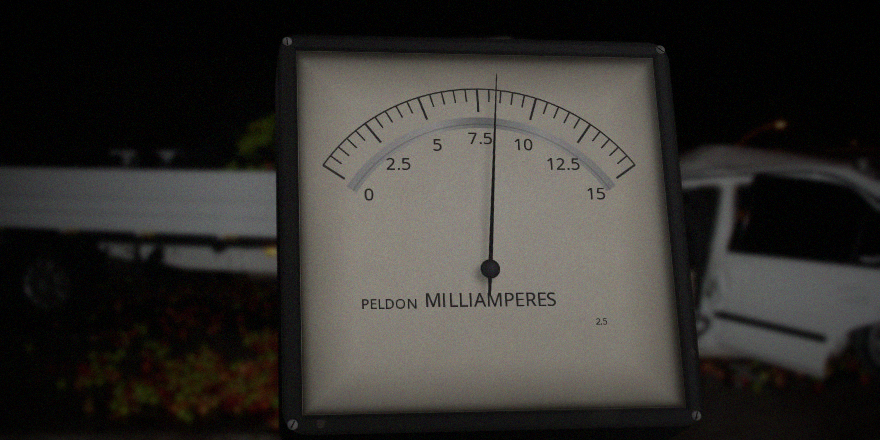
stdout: 8.25 mA
